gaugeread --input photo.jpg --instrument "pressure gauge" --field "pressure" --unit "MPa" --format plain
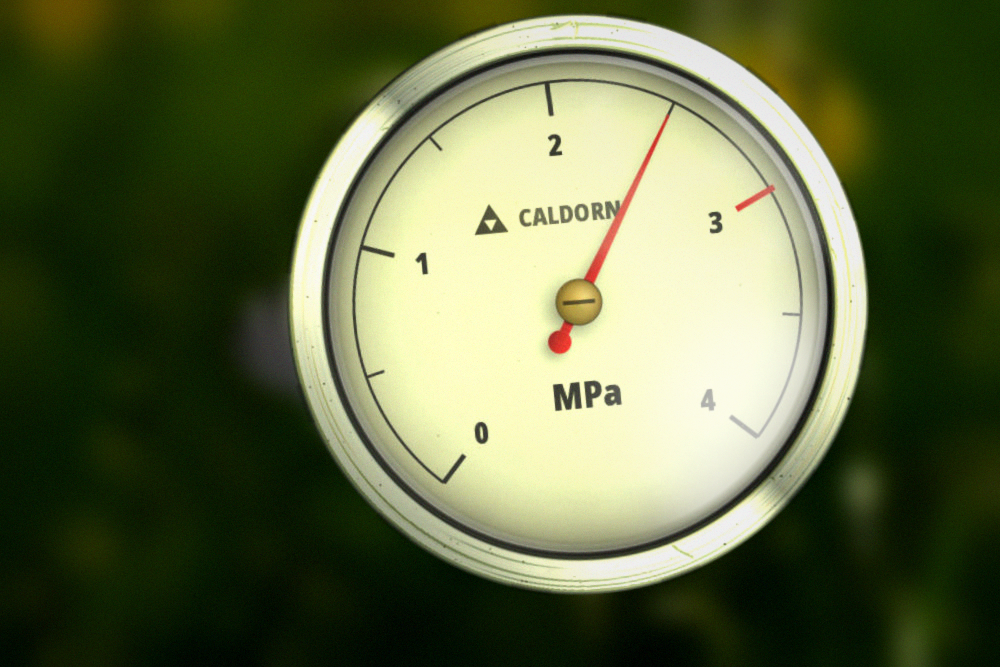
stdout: 2.5 MPa
